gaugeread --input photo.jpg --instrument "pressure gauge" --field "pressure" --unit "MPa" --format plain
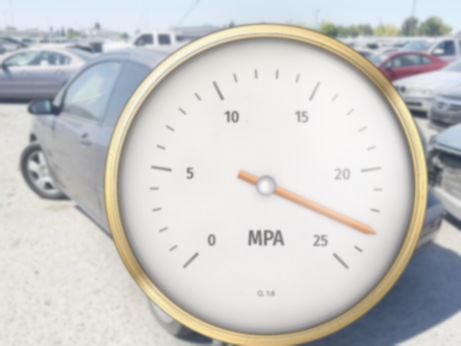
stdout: 23 MPa
